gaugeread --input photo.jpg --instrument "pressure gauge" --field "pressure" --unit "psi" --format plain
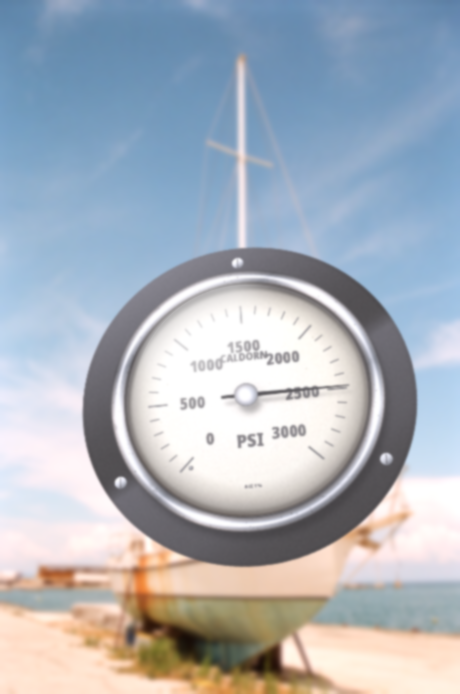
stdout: 2500 psi
